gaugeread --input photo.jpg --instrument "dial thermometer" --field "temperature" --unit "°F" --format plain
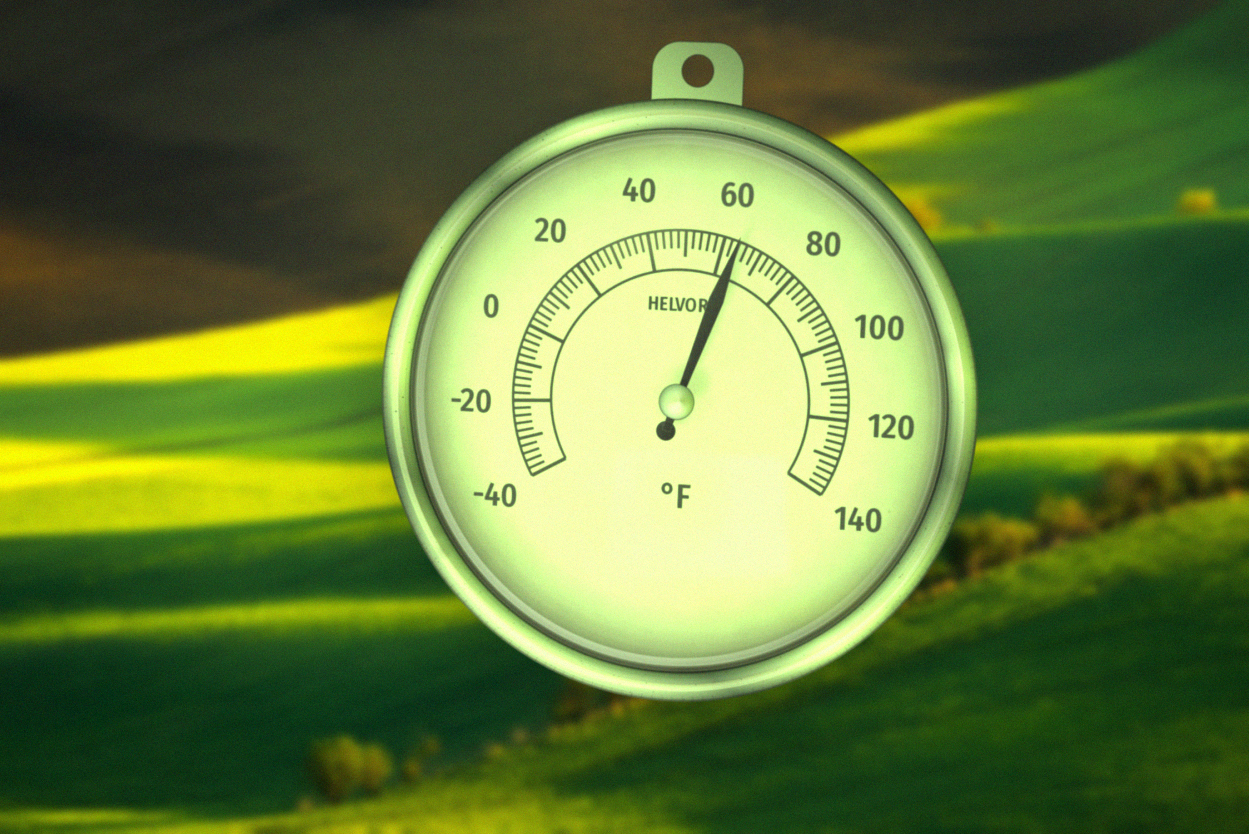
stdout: 64 °F
